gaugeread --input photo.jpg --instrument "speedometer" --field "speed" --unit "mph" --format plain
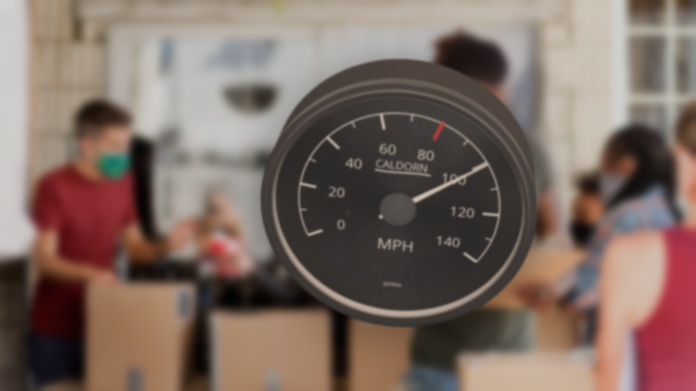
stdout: 100 mph
